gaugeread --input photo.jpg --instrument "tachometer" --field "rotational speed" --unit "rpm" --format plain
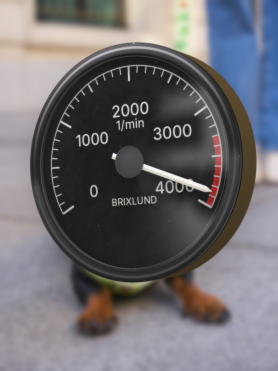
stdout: 3850 rpm
